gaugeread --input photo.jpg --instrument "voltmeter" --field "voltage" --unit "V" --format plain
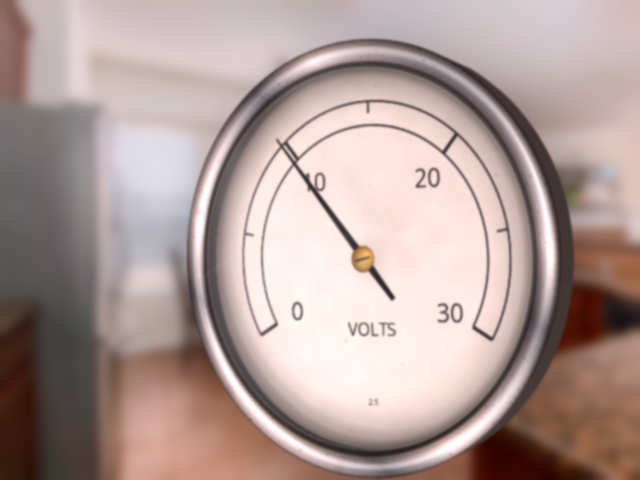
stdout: 10 V
